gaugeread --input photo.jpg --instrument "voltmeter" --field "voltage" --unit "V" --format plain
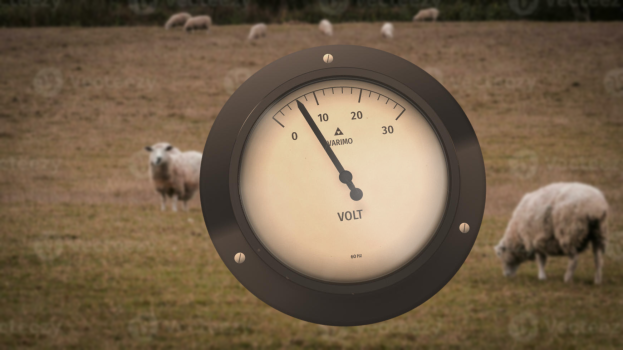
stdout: 6 V
